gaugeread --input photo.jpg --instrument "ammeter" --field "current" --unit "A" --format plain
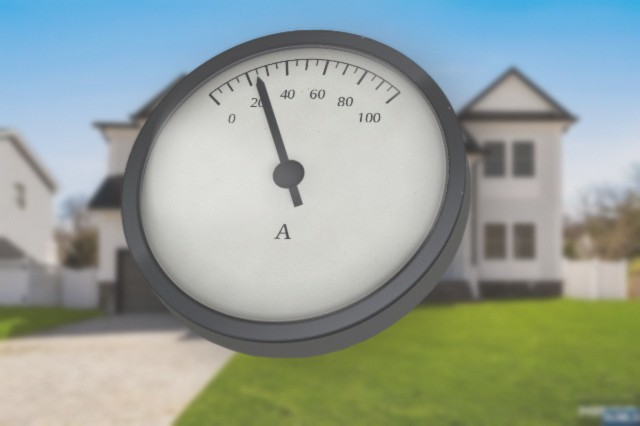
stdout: 25 A
